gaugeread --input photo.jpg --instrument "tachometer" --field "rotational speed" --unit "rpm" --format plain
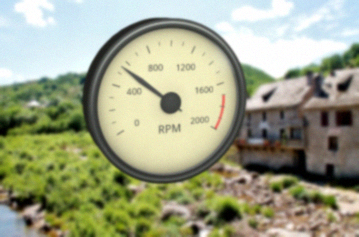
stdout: 550 rpm
